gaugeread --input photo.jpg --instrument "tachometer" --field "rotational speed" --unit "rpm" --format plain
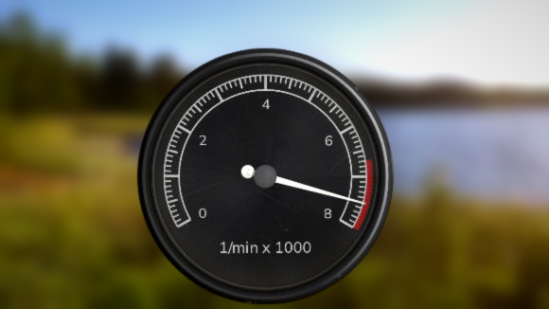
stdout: 7500 rpm
